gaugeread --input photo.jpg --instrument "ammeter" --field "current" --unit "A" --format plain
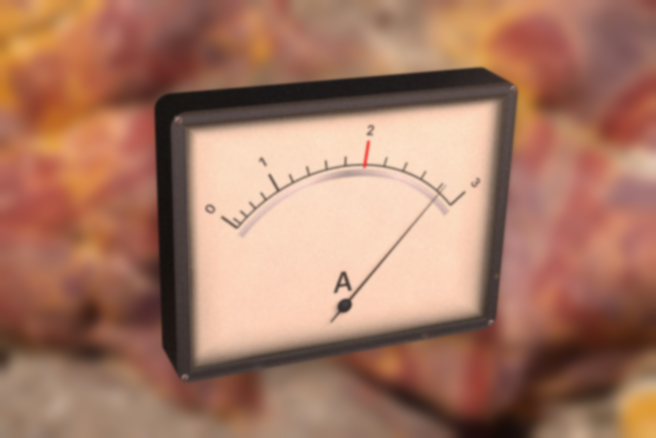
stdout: 2.8 A
